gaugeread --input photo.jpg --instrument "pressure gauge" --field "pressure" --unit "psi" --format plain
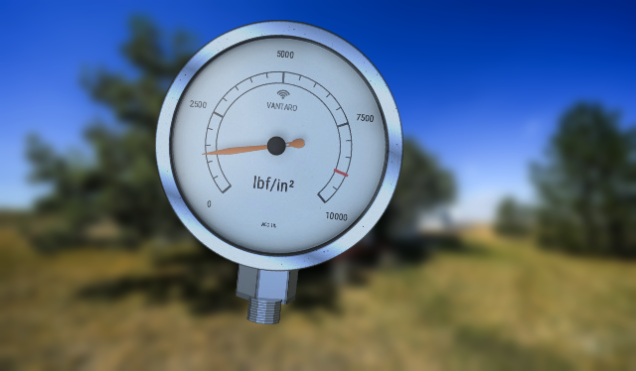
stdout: 1250 psi
